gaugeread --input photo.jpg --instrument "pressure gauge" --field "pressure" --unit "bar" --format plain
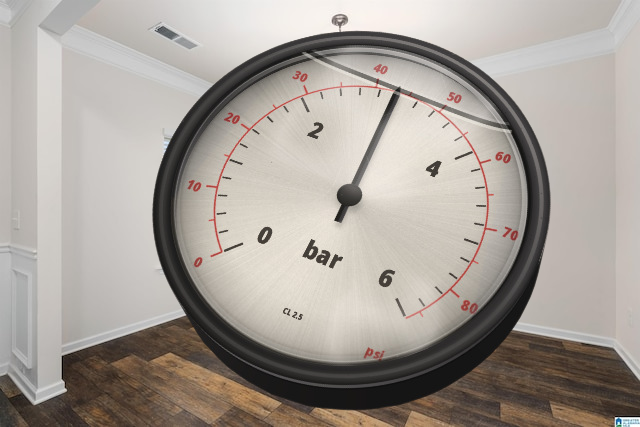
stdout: 3 bar
